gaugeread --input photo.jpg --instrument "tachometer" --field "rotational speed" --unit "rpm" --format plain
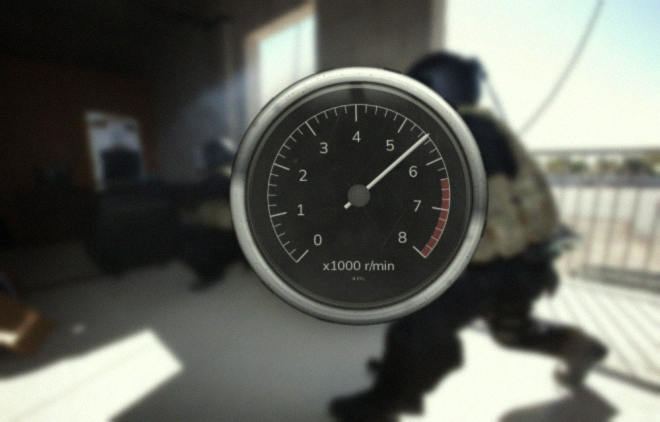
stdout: 5500 rpm
